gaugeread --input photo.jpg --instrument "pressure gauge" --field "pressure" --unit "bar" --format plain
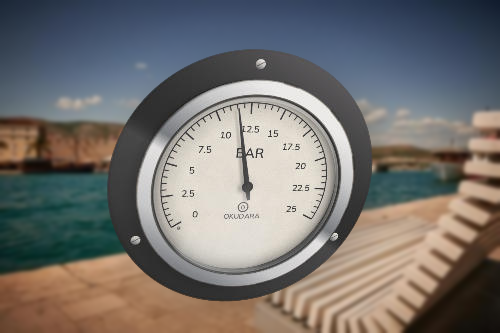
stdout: 11.5 bar
